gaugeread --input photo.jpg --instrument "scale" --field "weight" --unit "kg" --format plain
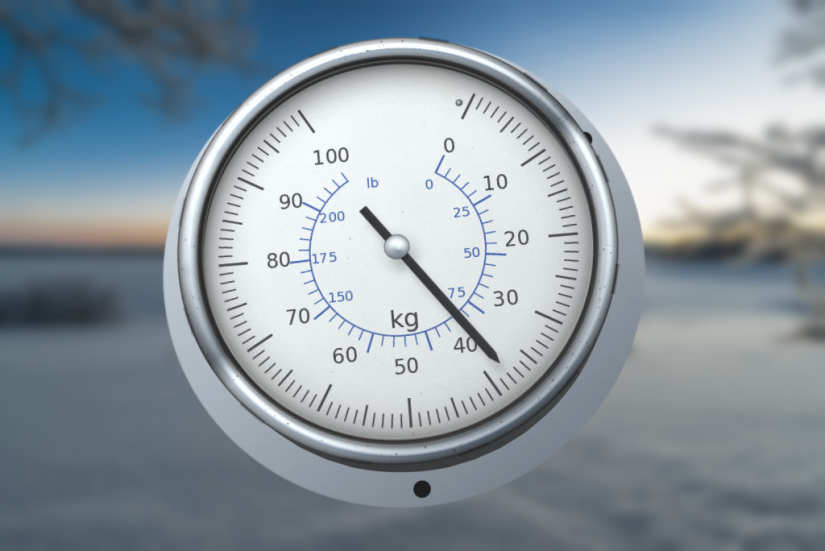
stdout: 38 kg
